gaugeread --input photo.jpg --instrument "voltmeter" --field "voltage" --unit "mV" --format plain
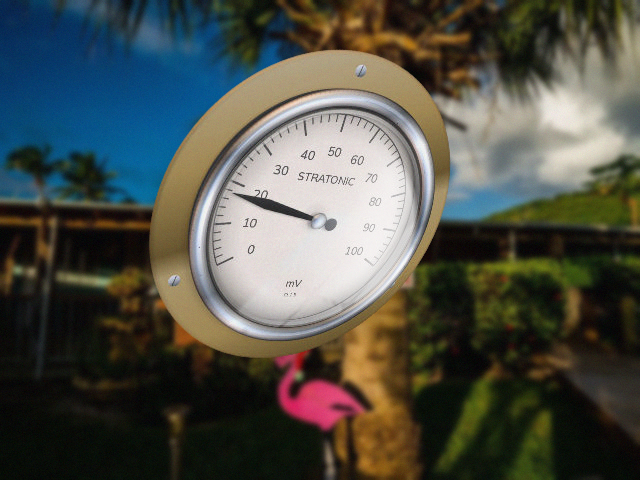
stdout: 18 mV
